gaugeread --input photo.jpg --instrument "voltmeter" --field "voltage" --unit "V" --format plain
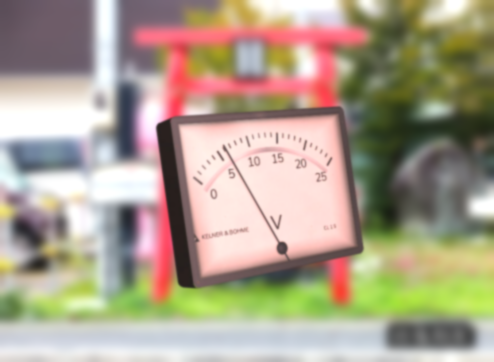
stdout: 6 V
